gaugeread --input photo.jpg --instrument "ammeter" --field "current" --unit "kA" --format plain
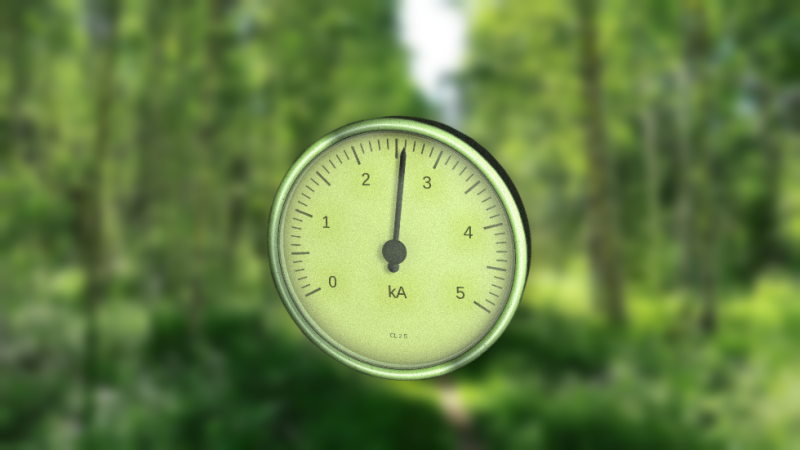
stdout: 2.6 kA
